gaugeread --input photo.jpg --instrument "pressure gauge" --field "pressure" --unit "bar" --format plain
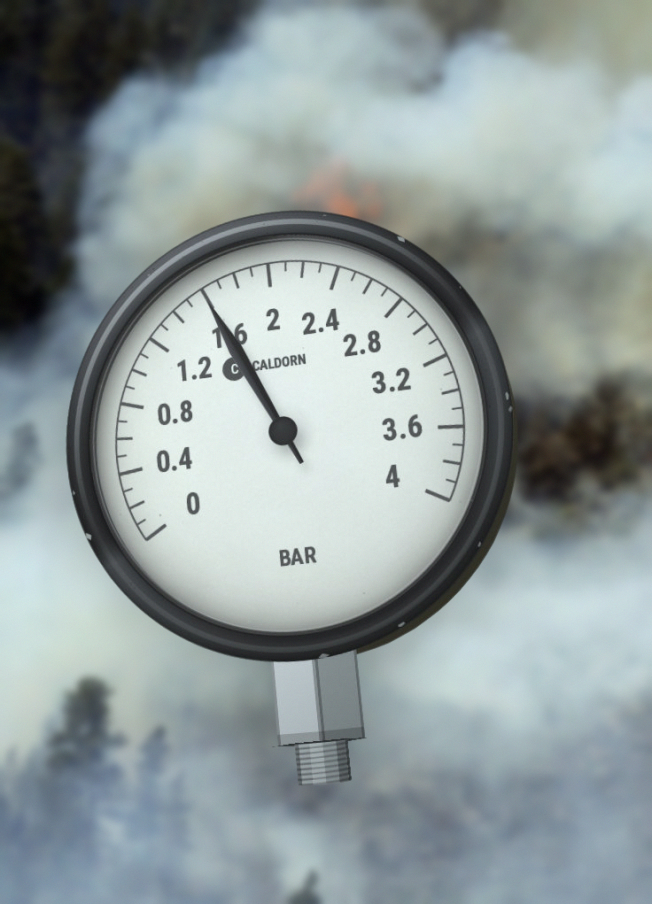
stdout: 1.6 bar
